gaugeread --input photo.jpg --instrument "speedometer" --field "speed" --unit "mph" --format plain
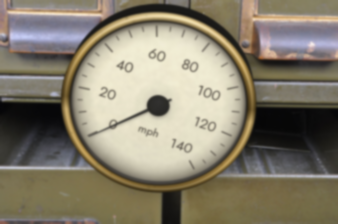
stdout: 0 mph
